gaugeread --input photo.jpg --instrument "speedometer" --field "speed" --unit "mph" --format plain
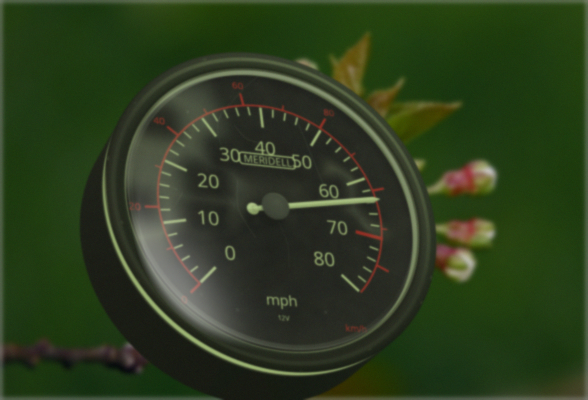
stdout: 64 mph
